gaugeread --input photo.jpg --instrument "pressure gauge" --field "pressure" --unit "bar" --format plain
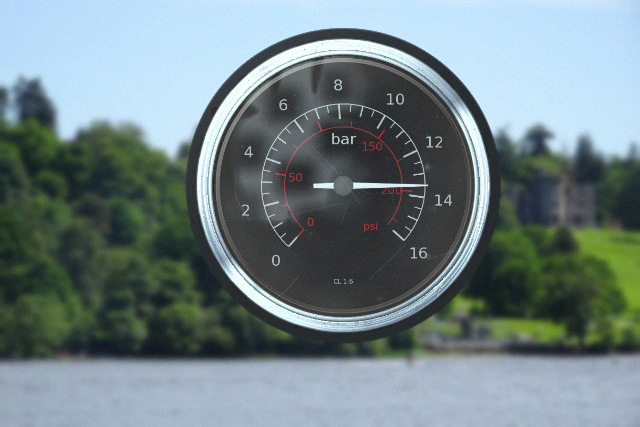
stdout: 13.5 bar
